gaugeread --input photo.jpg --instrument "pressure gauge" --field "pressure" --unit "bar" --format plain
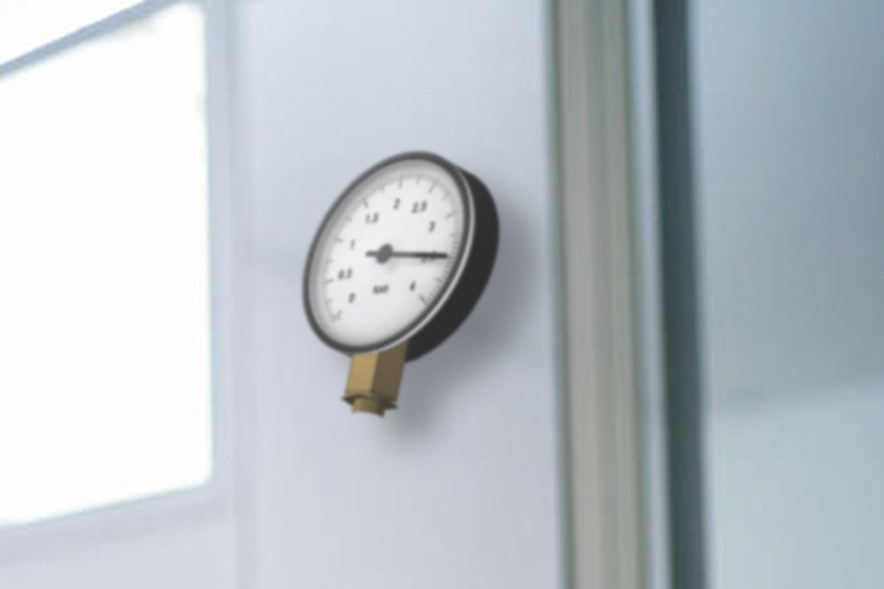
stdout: 3.5 bar
